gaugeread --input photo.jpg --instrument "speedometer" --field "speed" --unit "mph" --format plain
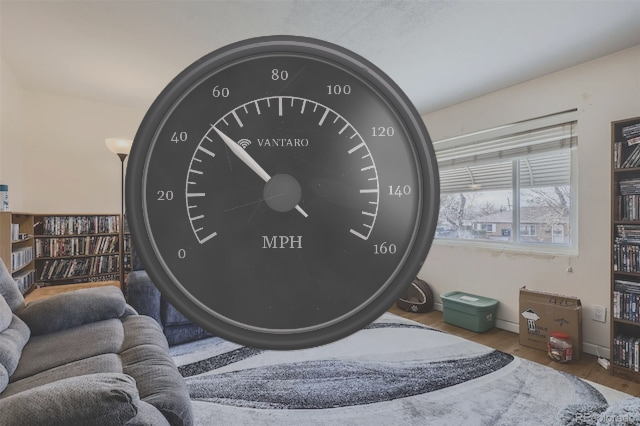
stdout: 50 mph
